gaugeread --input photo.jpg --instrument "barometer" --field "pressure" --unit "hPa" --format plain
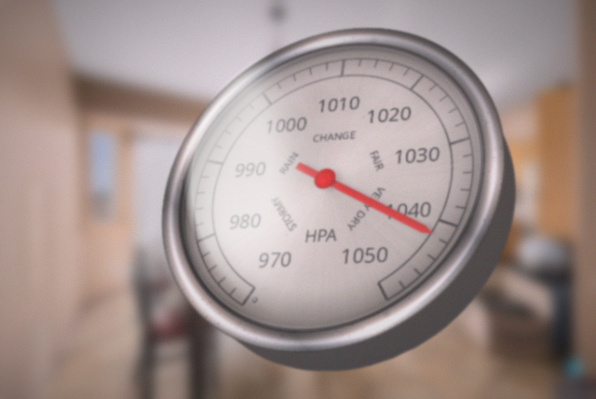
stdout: 1042 hPa
